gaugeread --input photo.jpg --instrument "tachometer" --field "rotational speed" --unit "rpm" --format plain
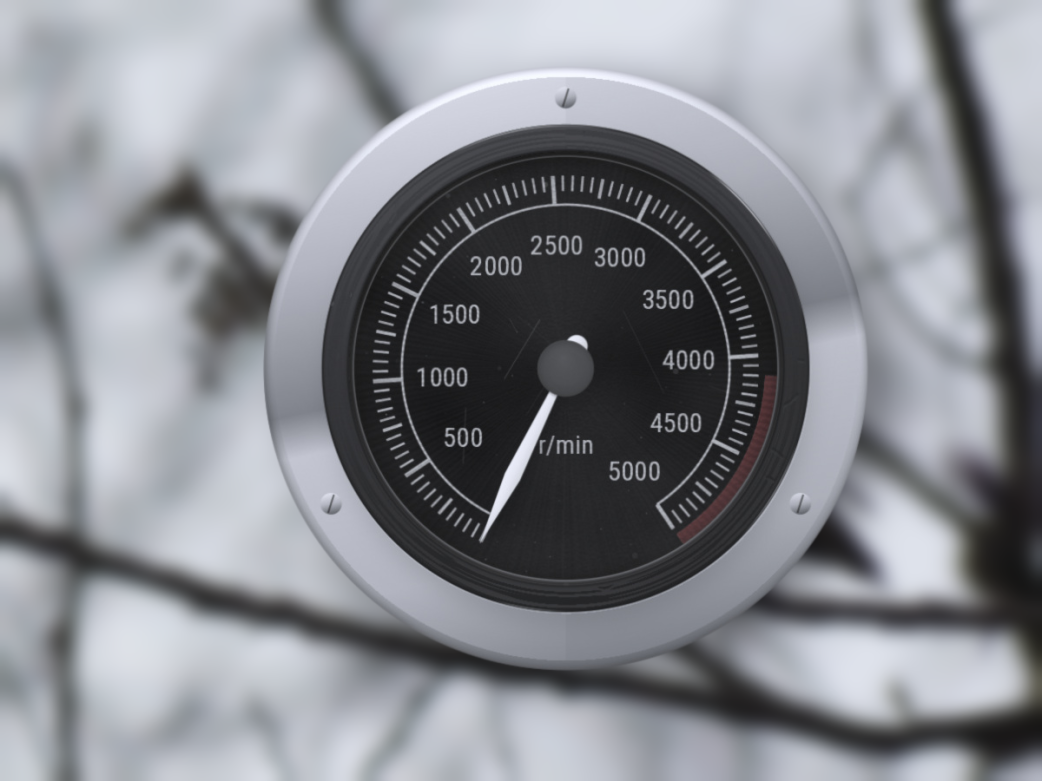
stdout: 0 rpm
